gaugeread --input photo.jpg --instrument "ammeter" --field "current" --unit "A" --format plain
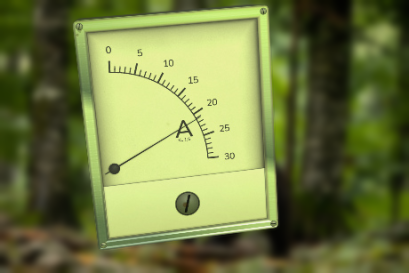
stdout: 21 A
